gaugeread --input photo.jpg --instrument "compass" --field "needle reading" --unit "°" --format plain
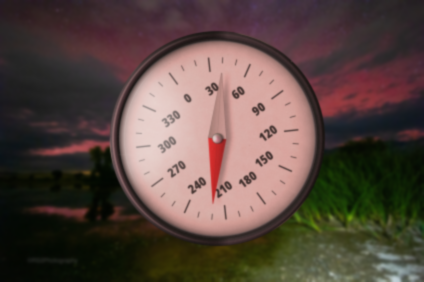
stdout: 220 °
